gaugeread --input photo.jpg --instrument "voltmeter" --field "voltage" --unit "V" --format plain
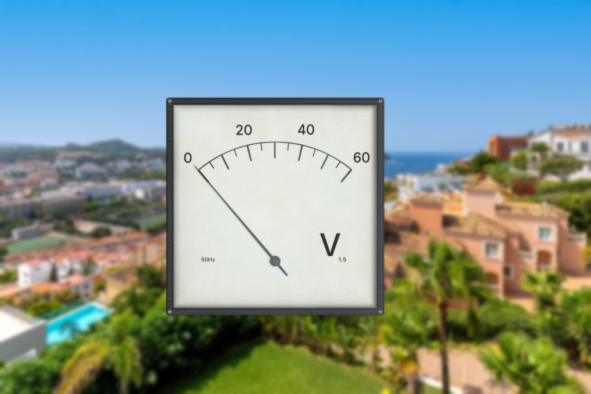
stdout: 0 V
